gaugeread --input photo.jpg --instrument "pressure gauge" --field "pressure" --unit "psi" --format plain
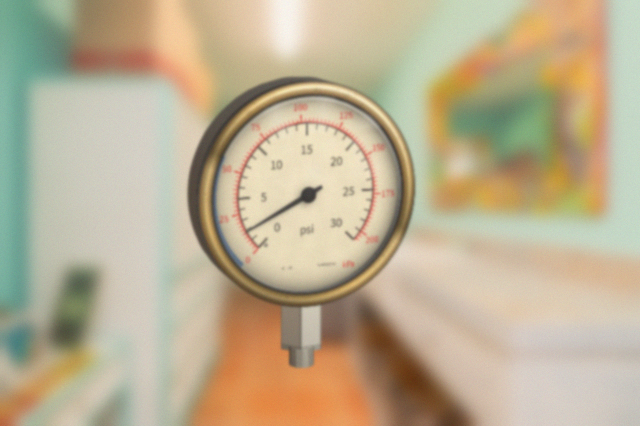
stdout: 2 psi
